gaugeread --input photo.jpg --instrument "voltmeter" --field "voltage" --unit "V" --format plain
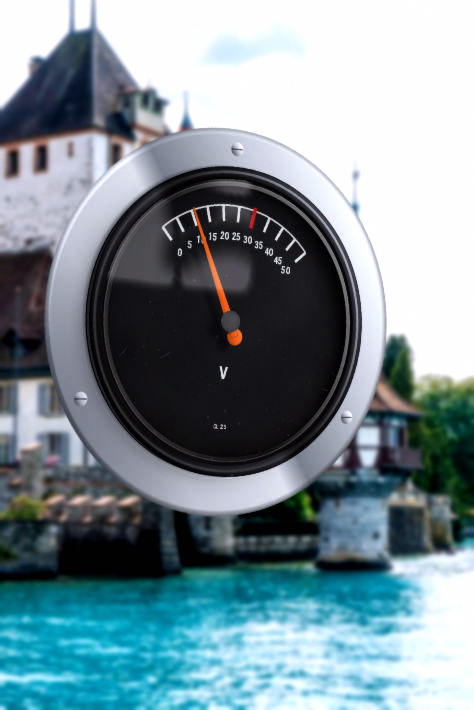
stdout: 10 V
